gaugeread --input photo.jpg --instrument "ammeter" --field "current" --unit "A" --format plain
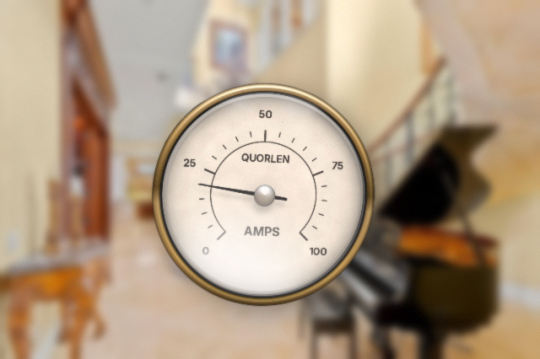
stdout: 20 A
